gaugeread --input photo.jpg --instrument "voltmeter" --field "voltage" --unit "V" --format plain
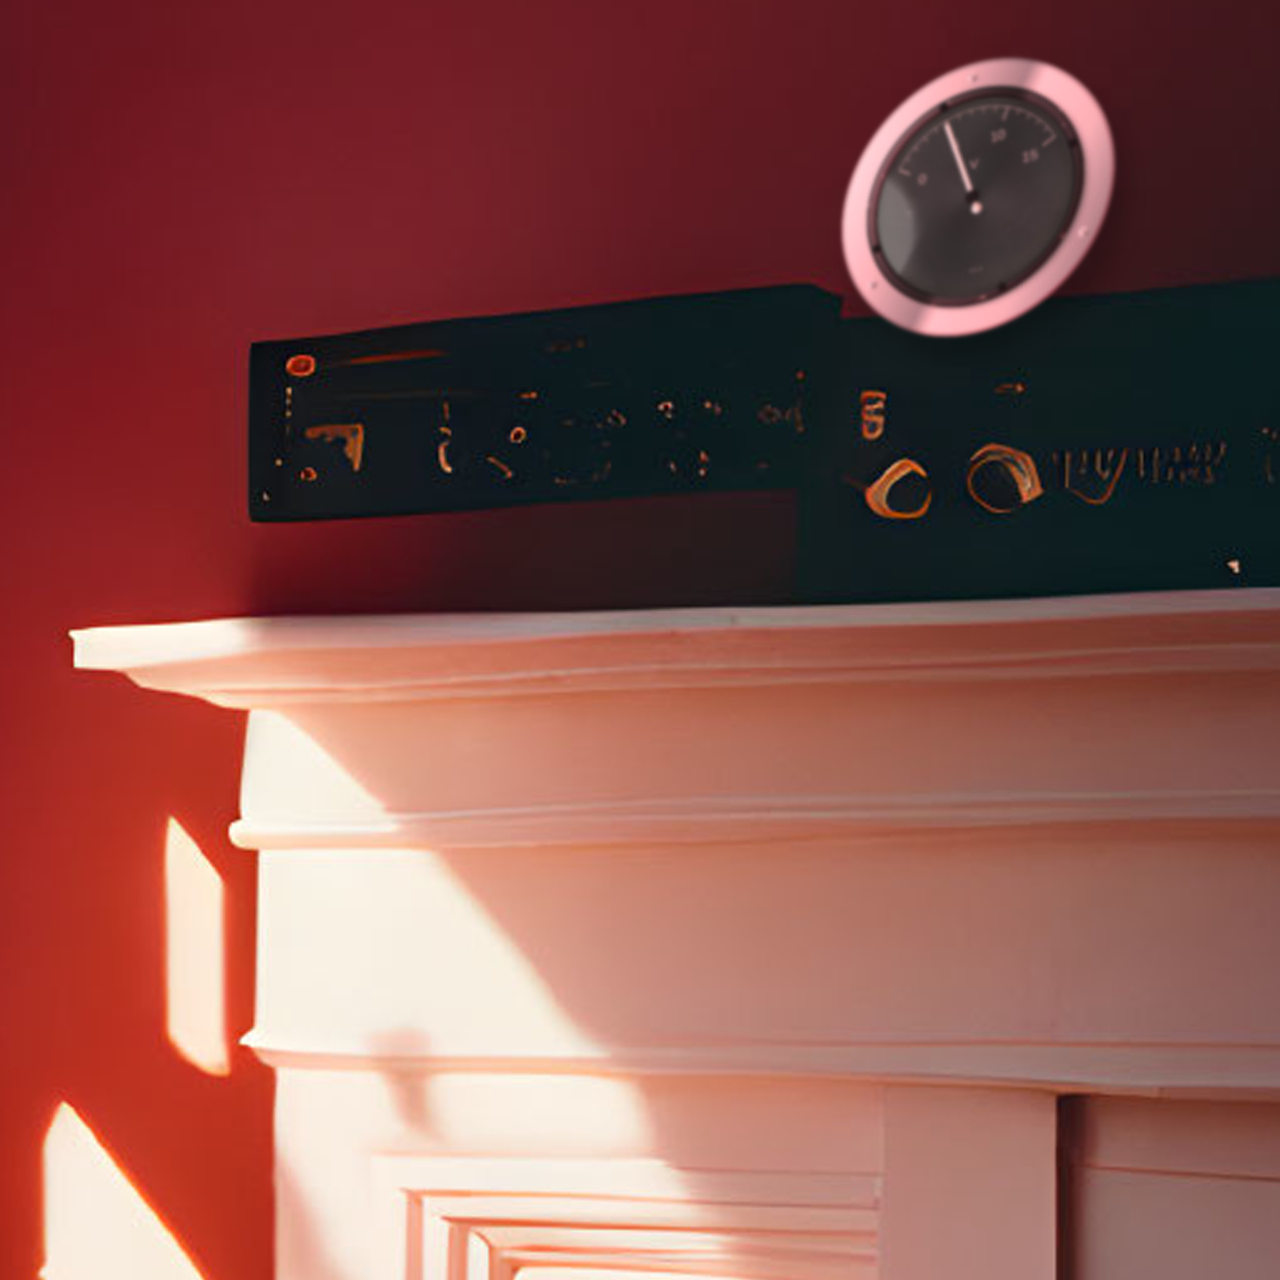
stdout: 5 V
